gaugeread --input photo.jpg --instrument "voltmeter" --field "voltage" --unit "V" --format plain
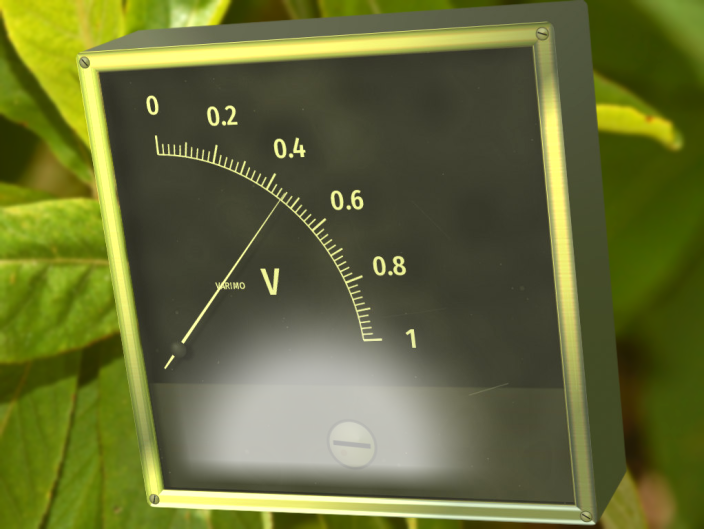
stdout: 0.46 V
